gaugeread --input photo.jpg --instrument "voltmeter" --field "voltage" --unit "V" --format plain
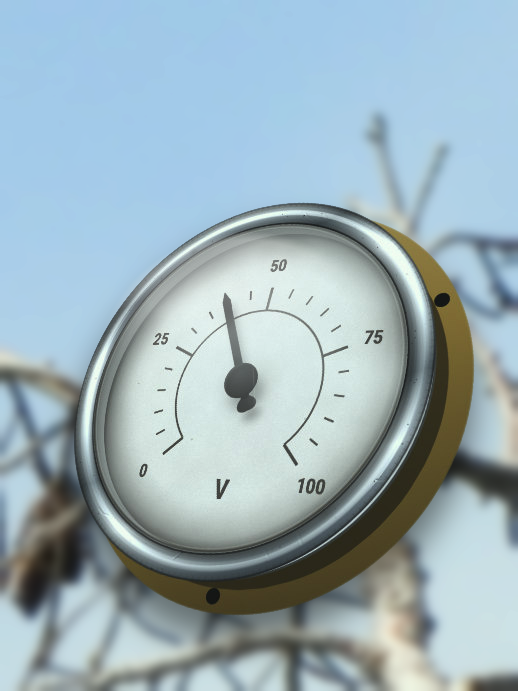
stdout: 40 V
